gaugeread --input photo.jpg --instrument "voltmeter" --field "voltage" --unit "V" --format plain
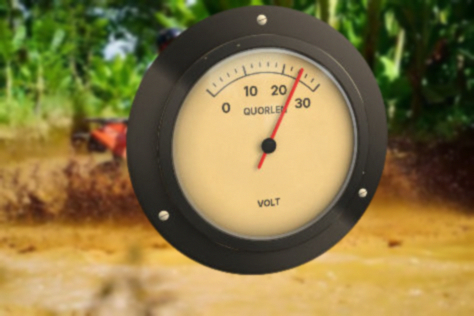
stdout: 24 V
